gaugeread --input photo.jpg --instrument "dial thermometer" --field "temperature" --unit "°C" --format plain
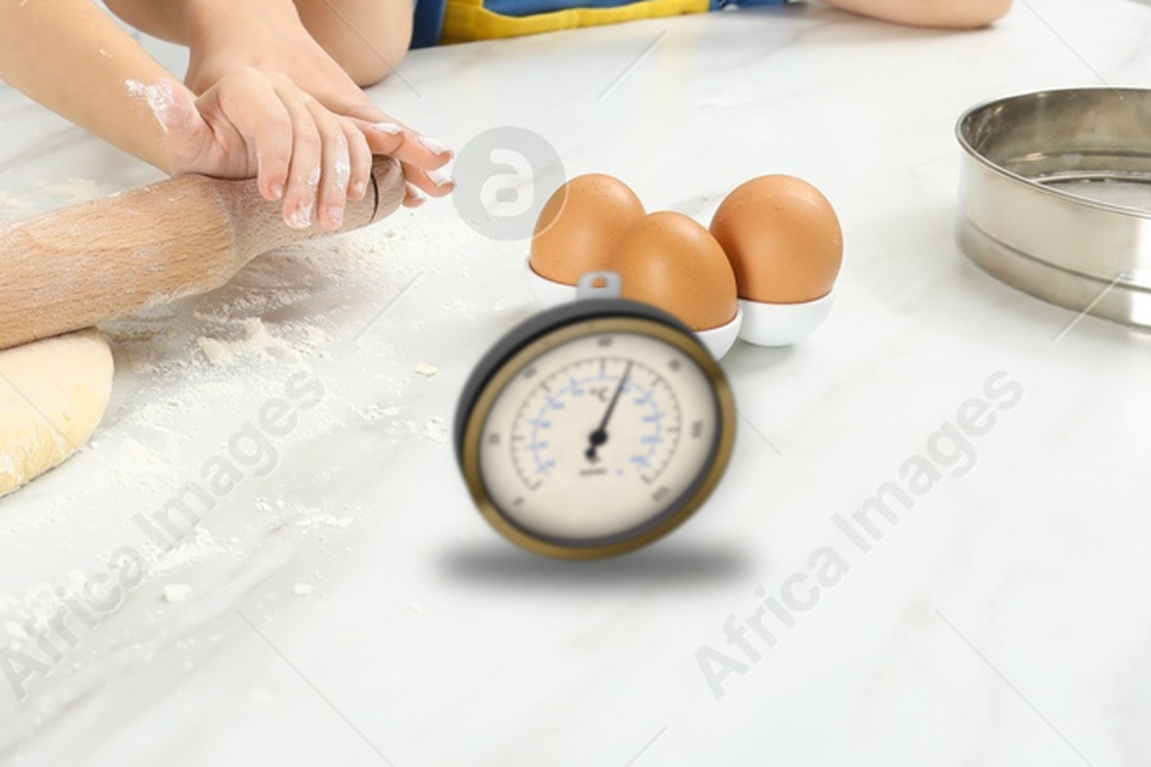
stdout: 68 °C
